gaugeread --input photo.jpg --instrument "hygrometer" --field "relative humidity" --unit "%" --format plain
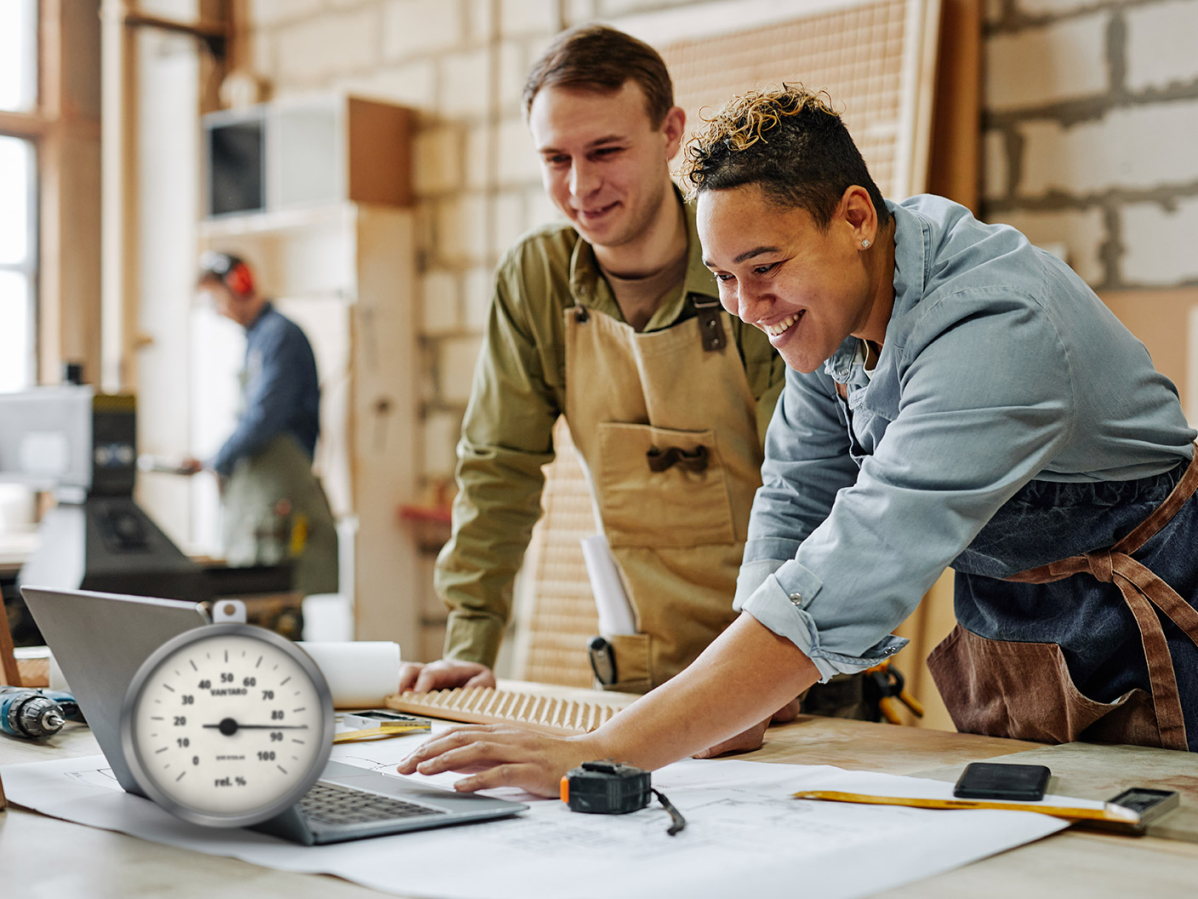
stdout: 85 %
